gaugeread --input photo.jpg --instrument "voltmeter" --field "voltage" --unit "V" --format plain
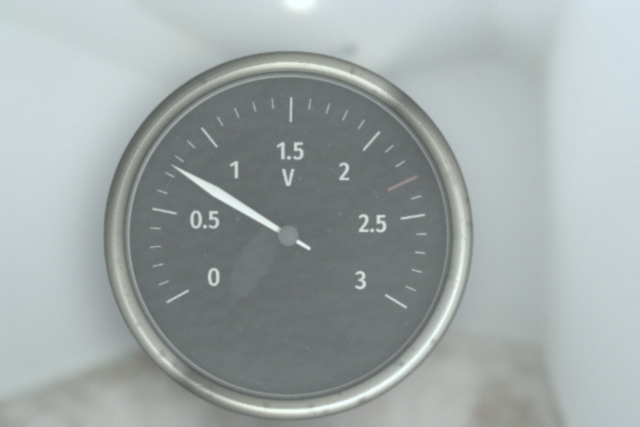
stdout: 0.75 V
